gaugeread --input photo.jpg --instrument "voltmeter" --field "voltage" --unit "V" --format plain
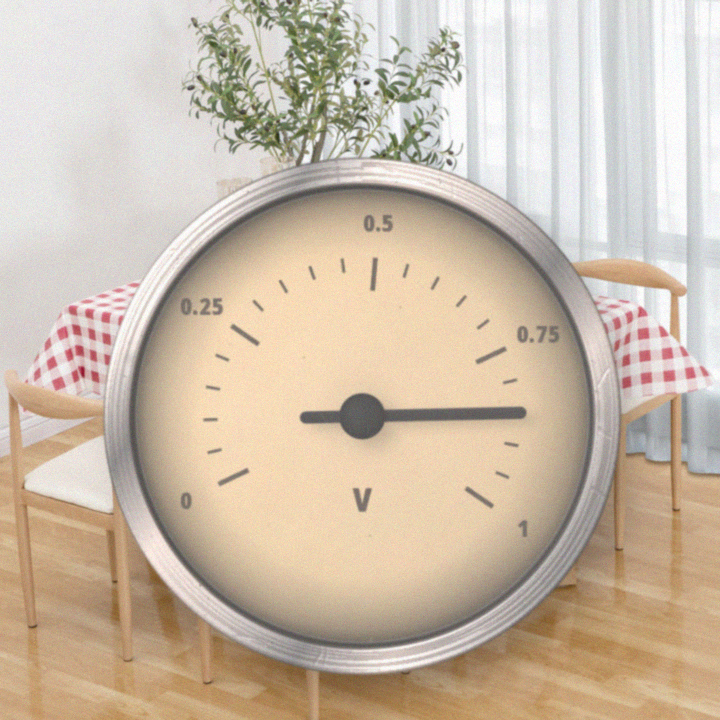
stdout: 0.85 V
